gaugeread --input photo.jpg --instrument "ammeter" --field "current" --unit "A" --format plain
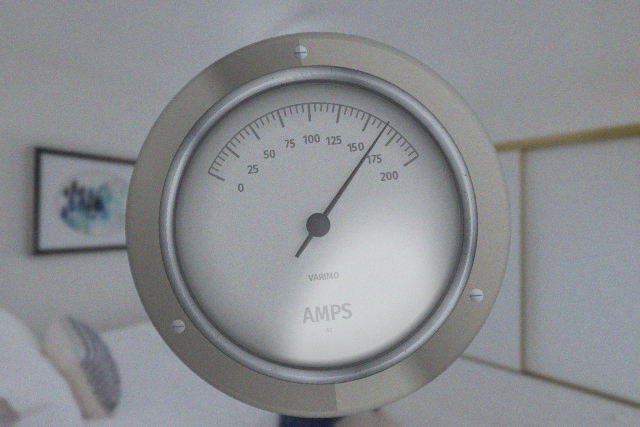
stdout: 165 A
